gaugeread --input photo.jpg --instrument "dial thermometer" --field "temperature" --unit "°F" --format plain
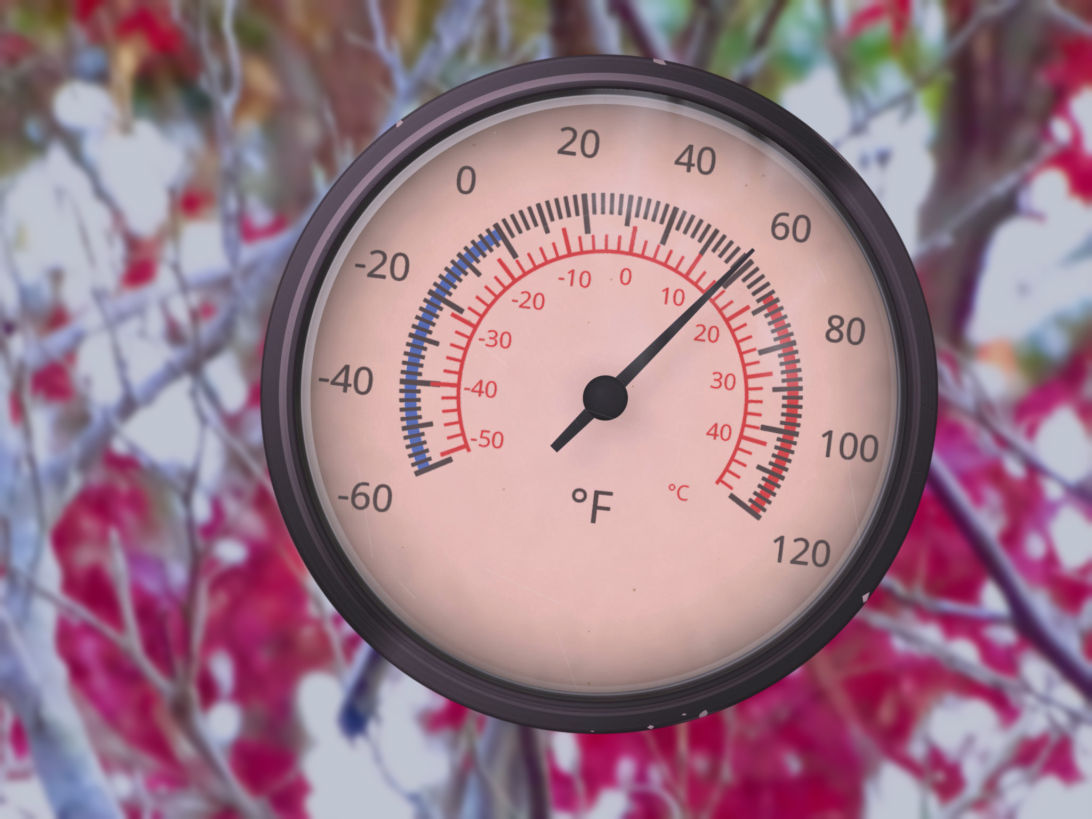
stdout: 58 °F
